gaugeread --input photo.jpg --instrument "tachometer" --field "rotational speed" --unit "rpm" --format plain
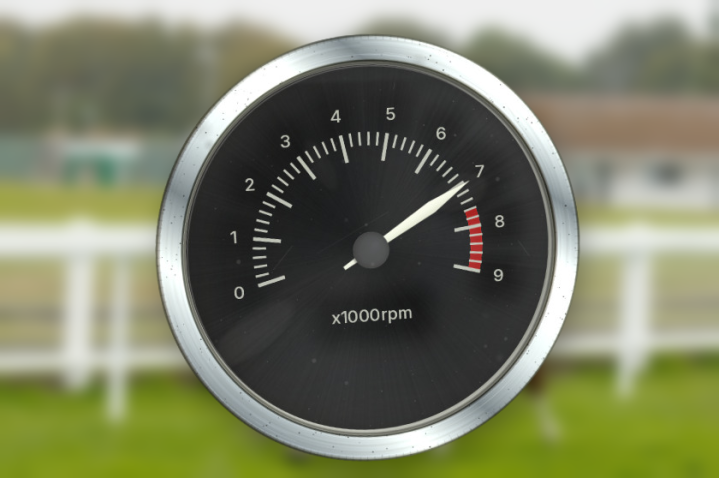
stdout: 7000 rpm
